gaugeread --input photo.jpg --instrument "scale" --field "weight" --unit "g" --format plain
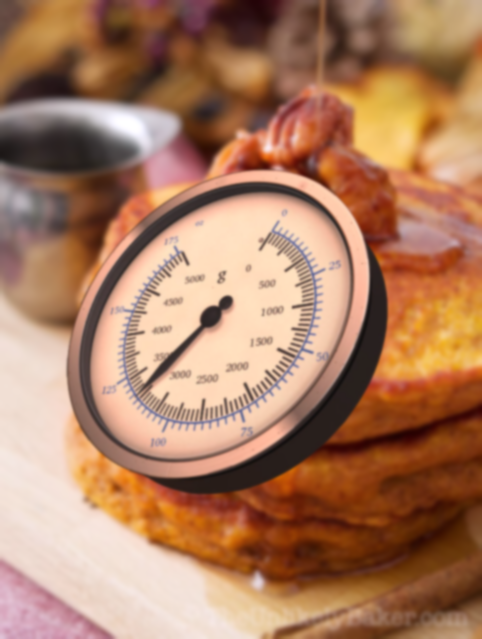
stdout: 3250 g
